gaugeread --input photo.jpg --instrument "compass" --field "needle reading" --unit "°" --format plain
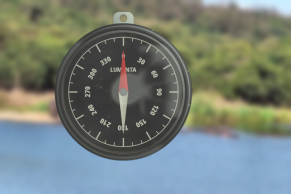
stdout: 0 °
